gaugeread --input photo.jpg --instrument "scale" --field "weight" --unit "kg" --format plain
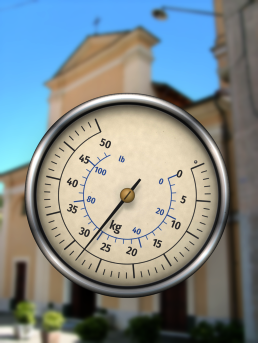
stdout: 28 kg
